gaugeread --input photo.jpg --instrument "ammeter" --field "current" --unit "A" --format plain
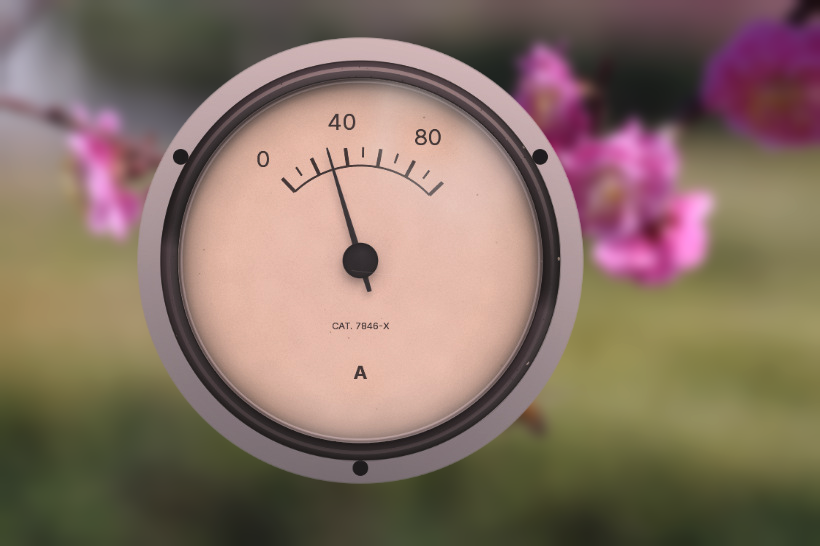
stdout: 30 A
